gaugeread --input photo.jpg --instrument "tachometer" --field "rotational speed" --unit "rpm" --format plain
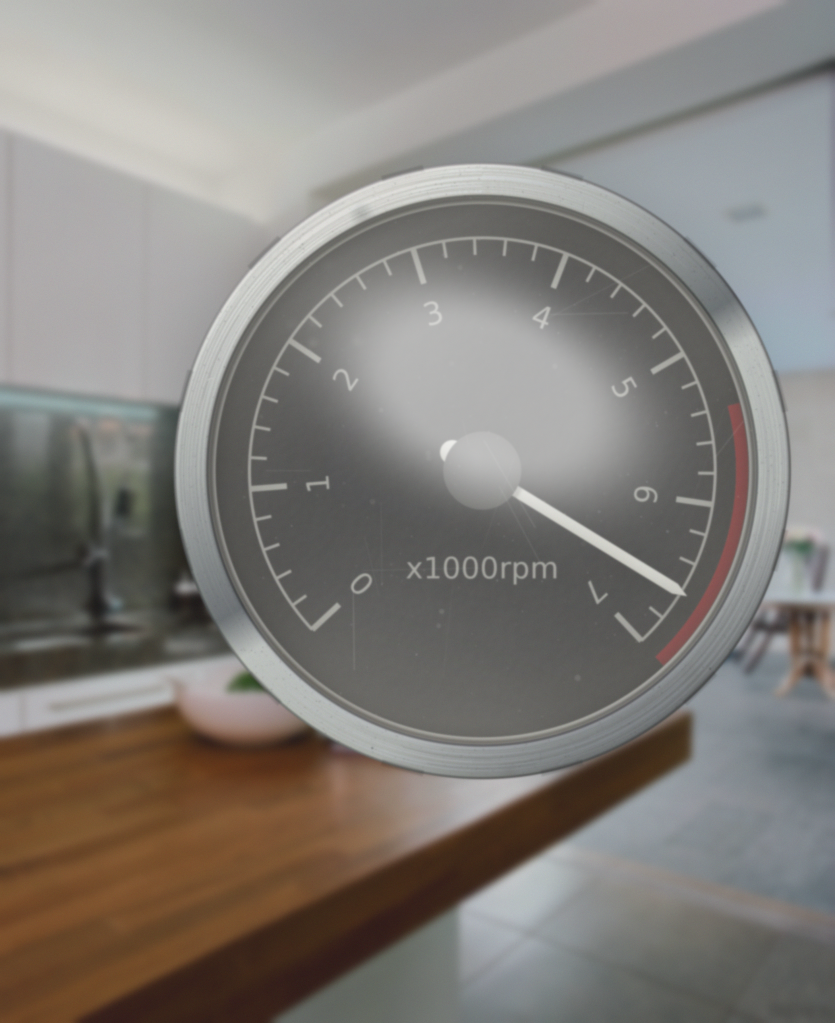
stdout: 6600 rpm
